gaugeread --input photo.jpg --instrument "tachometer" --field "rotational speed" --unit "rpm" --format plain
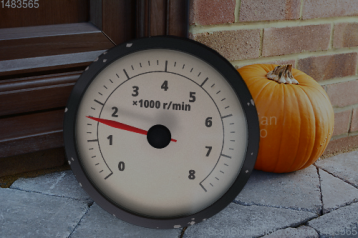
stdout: 1600 rpm
